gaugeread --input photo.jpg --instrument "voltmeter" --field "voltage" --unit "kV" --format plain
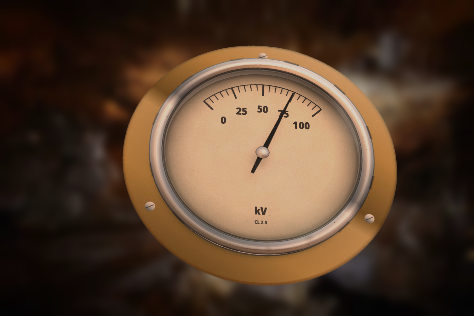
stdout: 75 kV
